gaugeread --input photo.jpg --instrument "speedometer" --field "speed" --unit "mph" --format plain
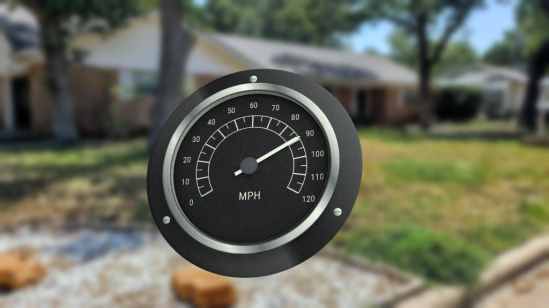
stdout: 90 mph
